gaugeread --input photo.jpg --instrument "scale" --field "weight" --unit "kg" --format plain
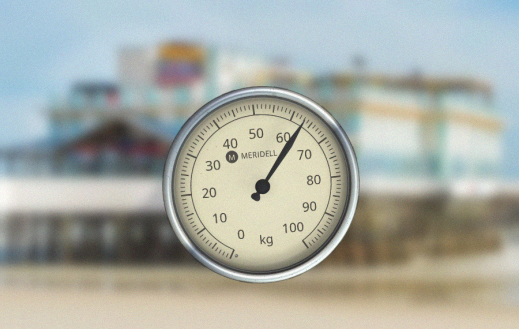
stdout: 63 kg
